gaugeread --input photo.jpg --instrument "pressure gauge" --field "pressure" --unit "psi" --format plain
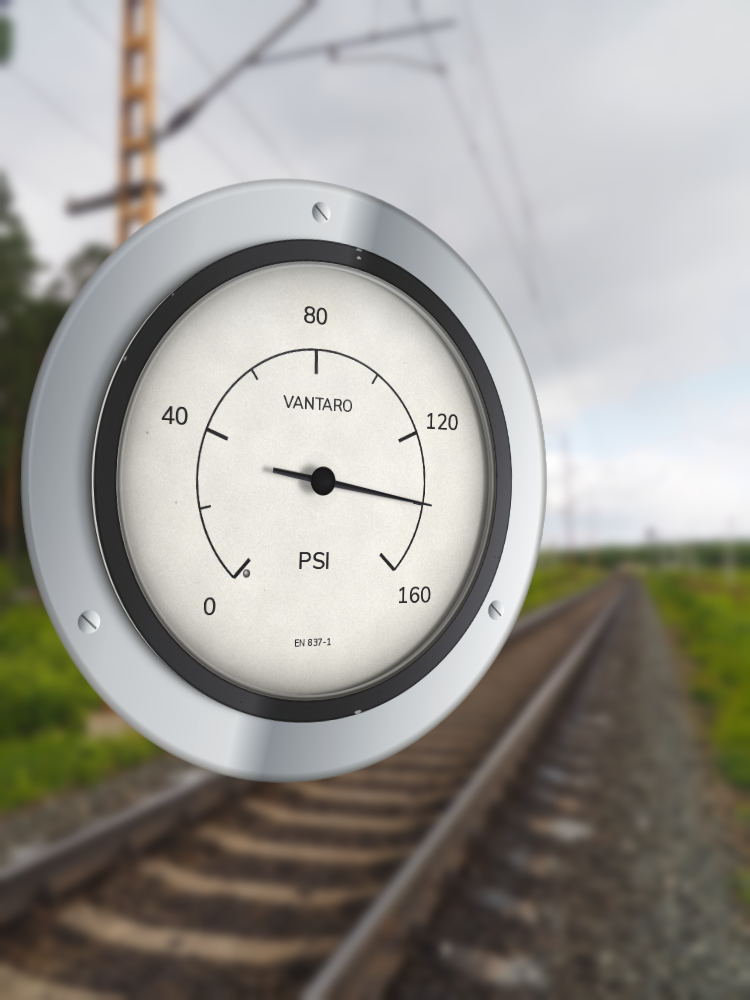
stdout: 140 psi
